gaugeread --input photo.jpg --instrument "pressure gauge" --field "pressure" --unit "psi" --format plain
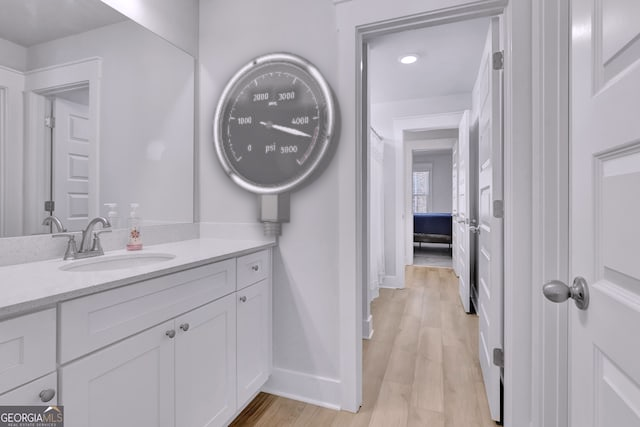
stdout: 4400 psi
